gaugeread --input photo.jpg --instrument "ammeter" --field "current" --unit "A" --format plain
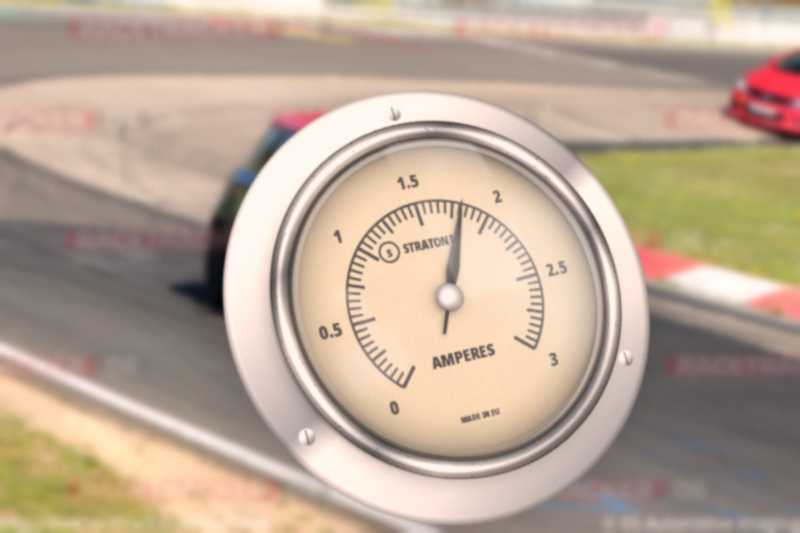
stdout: 1.8 A
